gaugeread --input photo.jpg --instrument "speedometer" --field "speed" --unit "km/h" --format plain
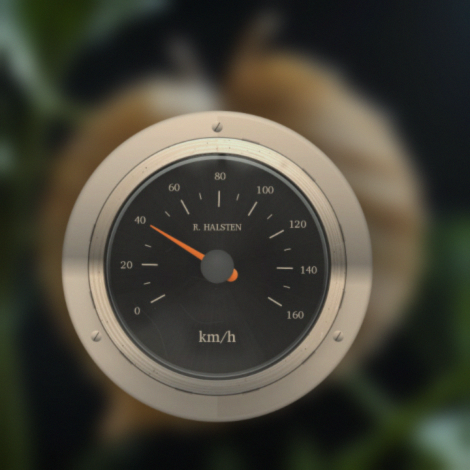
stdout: 40 km/h
